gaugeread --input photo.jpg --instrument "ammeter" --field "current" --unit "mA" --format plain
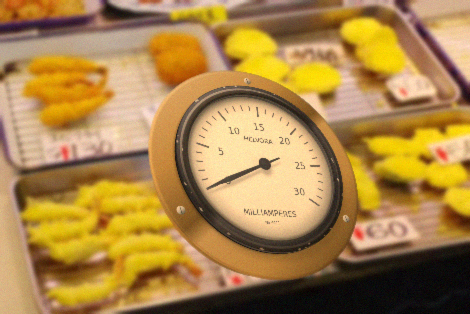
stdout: 0 mA
